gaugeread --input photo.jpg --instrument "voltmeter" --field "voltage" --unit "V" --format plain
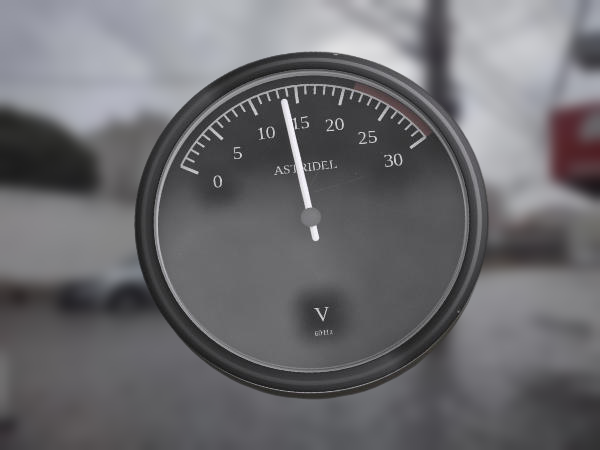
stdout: 13.5 V
